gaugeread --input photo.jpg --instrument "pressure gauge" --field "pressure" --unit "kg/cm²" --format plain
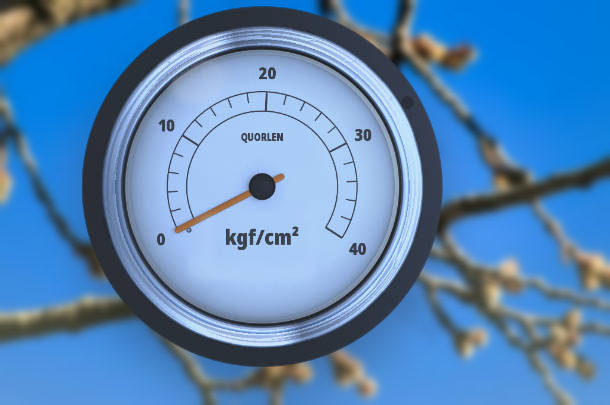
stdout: 0 kg/cm²
